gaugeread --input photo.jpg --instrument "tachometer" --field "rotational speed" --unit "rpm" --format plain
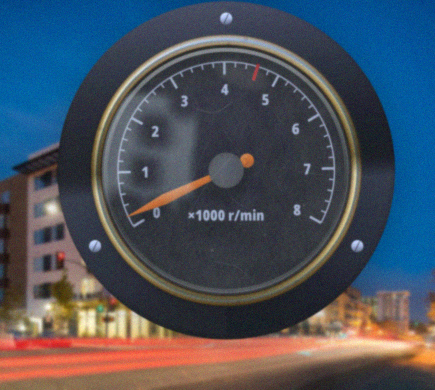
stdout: 200 rpm
